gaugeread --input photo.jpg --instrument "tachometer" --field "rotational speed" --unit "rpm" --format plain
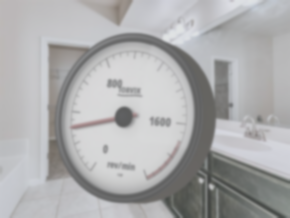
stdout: 300 rpm
